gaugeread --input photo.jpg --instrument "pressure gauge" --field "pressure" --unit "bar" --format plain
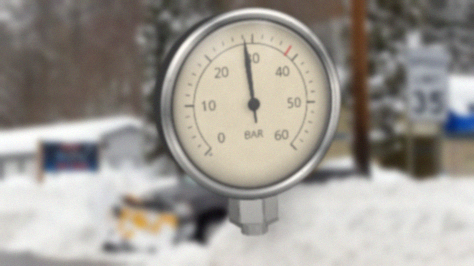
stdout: 28 bar
